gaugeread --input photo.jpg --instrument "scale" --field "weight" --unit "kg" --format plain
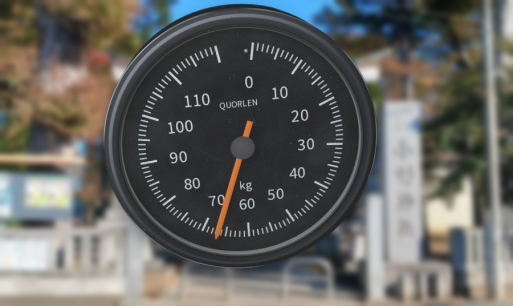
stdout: 67 kg
